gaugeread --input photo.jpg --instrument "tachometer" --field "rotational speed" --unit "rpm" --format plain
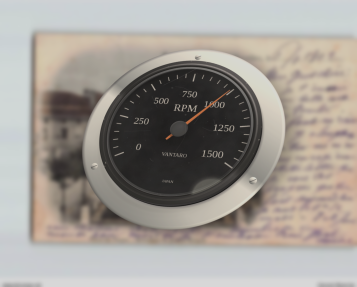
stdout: 1000 rpm
